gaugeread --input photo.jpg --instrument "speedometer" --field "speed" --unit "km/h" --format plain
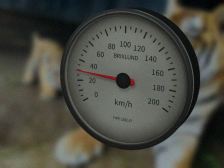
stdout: 30 km/h
